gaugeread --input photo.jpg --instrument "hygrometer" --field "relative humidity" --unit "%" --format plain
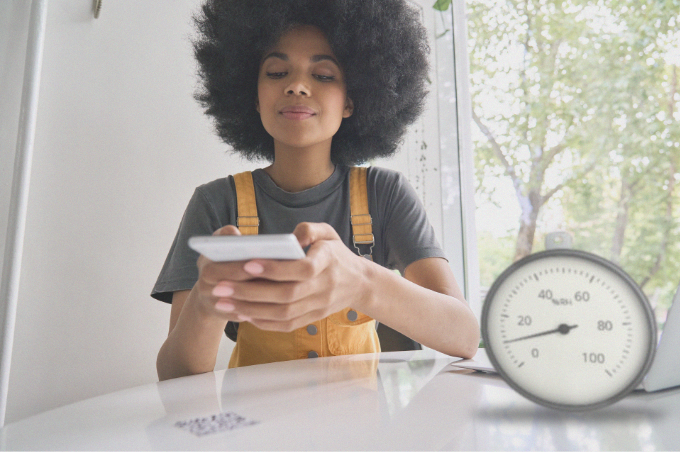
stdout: 10 %
